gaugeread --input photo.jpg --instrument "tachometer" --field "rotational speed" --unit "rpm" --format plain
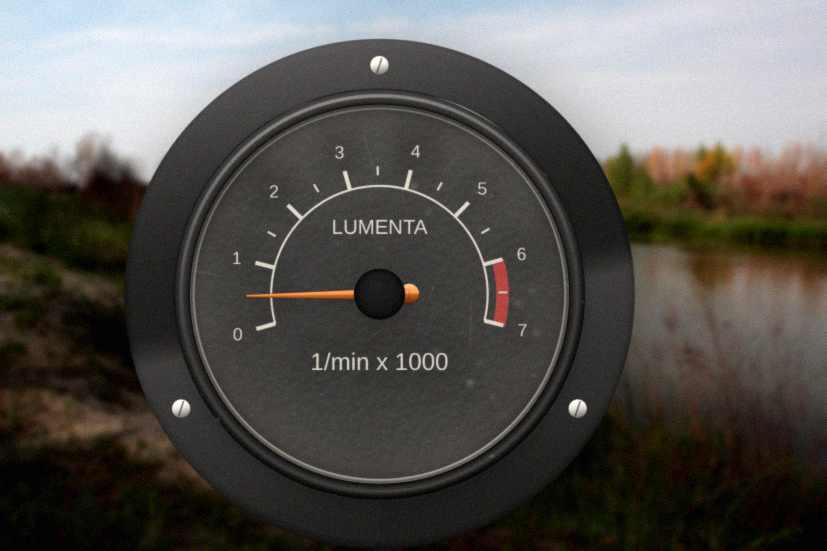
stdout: 500 rpm
